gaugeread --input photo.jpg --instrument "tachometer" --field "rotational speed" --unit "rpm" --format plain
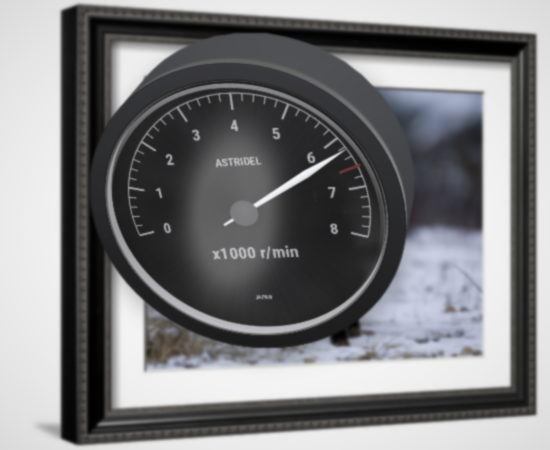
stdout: 6200 rpm
